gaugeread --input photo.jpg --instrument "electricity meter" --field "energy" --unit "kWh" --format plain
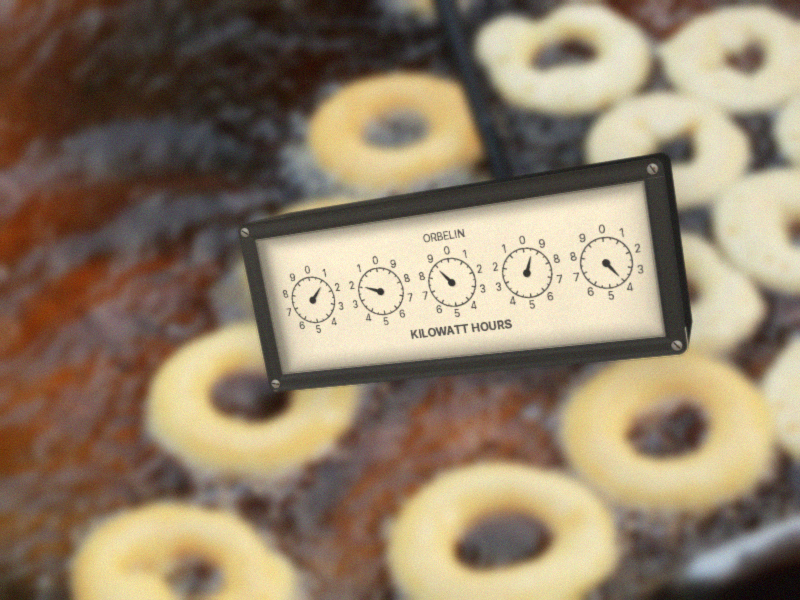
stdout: 11894 kWh
